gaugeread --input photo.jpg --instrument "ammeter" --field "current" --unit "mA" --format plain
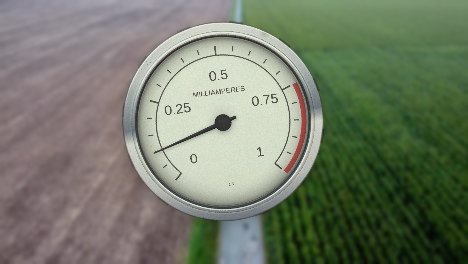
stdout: 0.1 mA
